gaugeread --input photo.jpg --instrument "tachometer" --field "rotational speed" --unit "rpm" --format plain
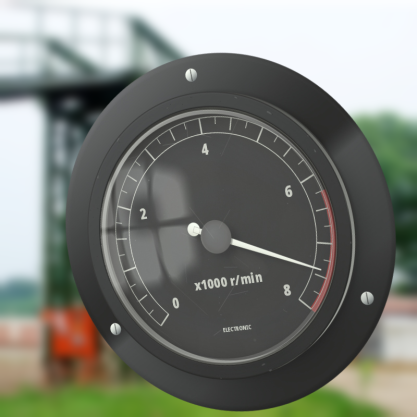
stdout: 7375 rpm
